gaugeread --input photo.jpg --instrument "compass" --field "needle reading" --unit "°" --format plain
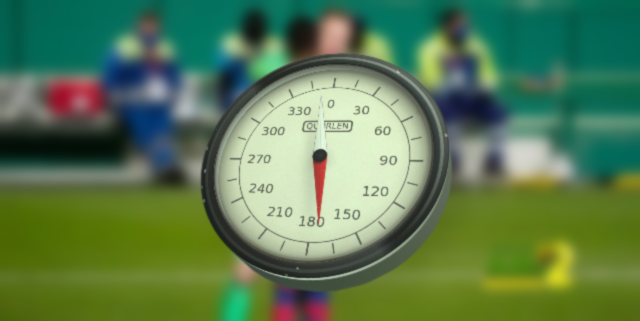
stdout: 172.5 °
